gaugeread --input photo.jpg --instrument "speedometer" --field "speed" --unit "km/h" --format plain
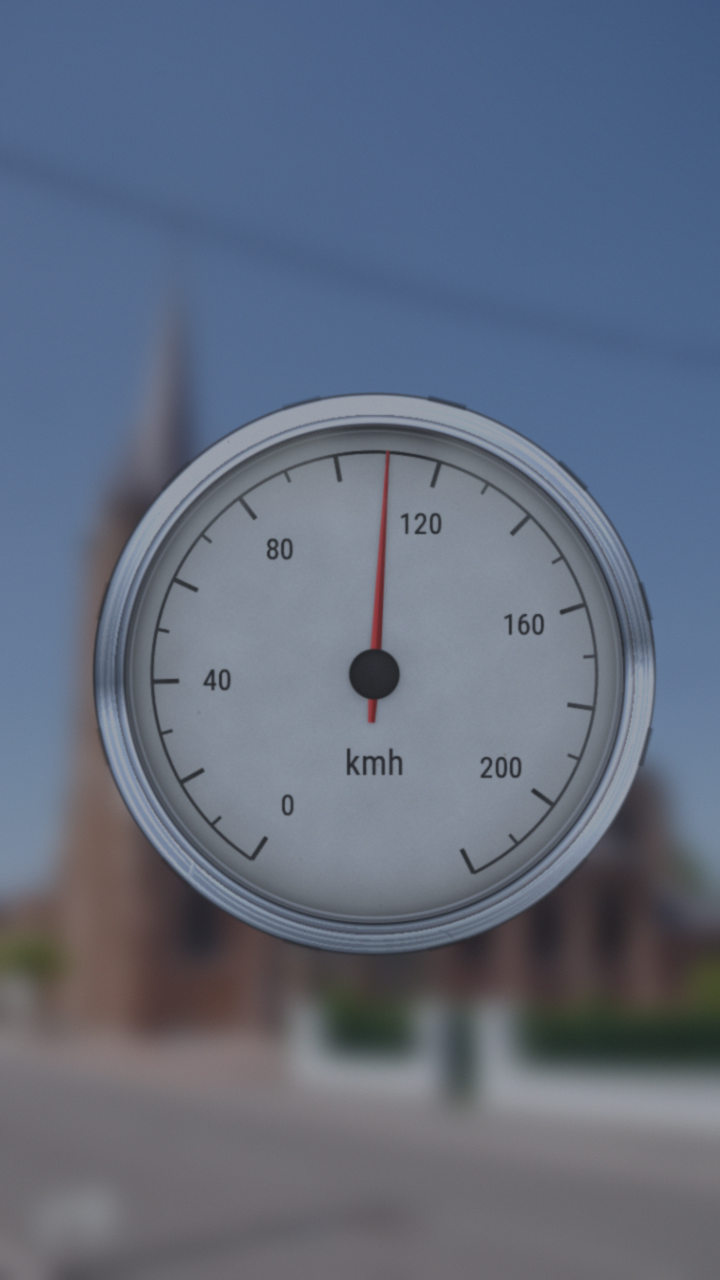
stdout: 110 km/h
